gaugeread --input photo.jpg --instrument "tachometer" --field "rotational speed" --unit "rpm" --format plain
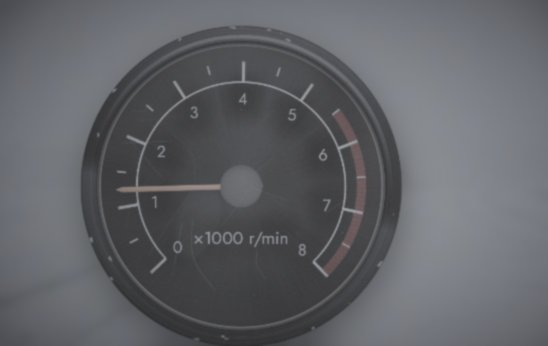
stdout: 1250 rpm
